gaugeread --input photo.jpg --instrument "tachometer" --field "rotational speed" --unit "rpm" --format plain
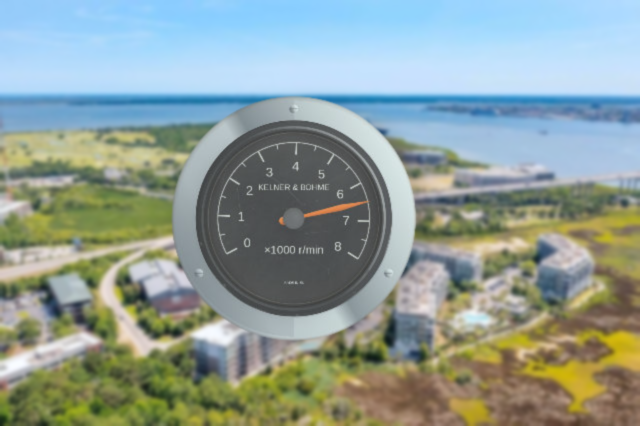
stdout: 6500 rpm
